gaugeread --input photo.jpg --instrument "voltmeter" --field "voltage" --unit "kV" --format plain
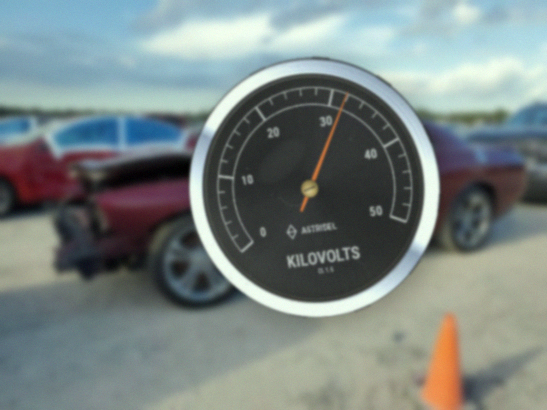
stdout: 32 kV
